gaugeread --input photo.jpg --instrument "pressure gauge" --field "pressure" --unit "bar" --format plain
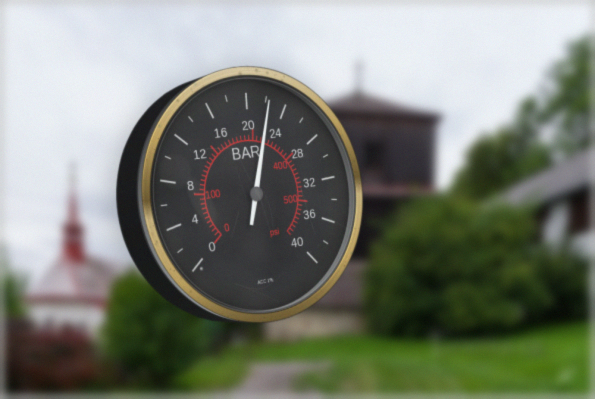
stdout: 22 bar
